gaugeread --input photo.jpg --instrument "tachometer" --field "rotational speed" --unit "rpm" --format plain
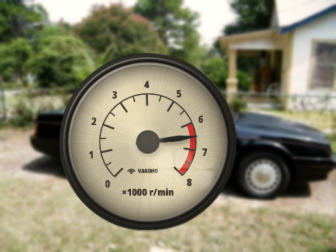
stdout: 6500 rpm
